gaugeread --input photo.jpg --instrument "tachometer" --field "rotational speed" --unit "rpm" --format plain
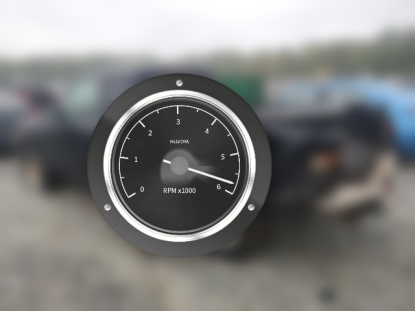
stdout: 5750 rpm
